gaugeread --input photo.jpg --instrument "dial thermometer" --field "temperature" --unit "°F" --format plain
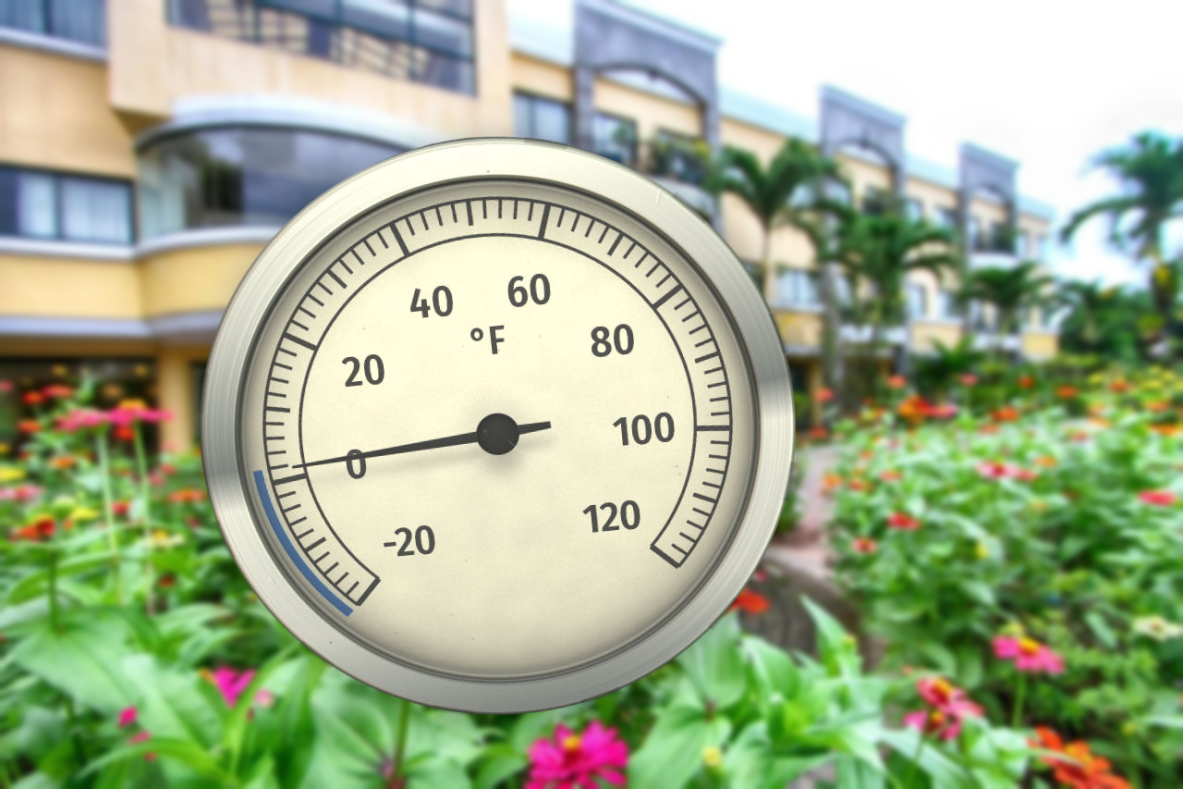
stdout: 2 °F
